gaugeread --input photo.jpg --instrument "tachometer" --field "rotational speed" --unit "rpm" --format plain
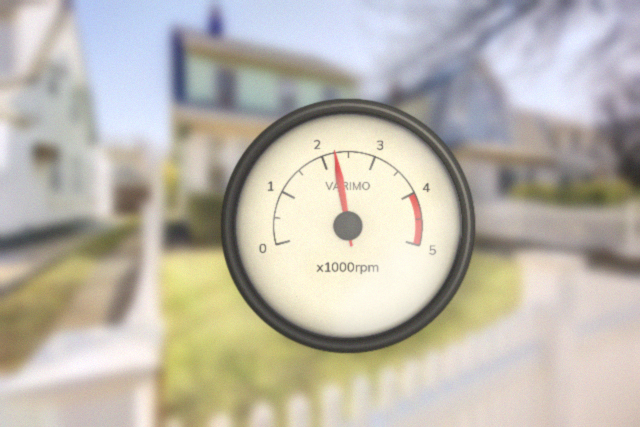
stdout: 2250 rpm
